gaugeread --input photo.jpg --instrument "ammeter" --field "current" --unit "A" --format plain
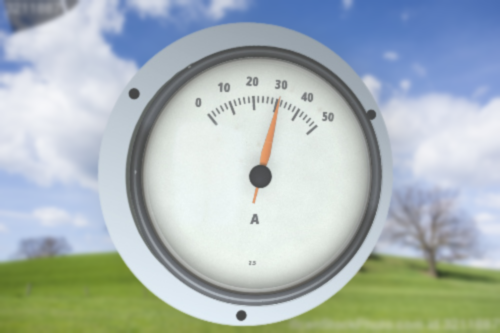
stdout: 30 A
